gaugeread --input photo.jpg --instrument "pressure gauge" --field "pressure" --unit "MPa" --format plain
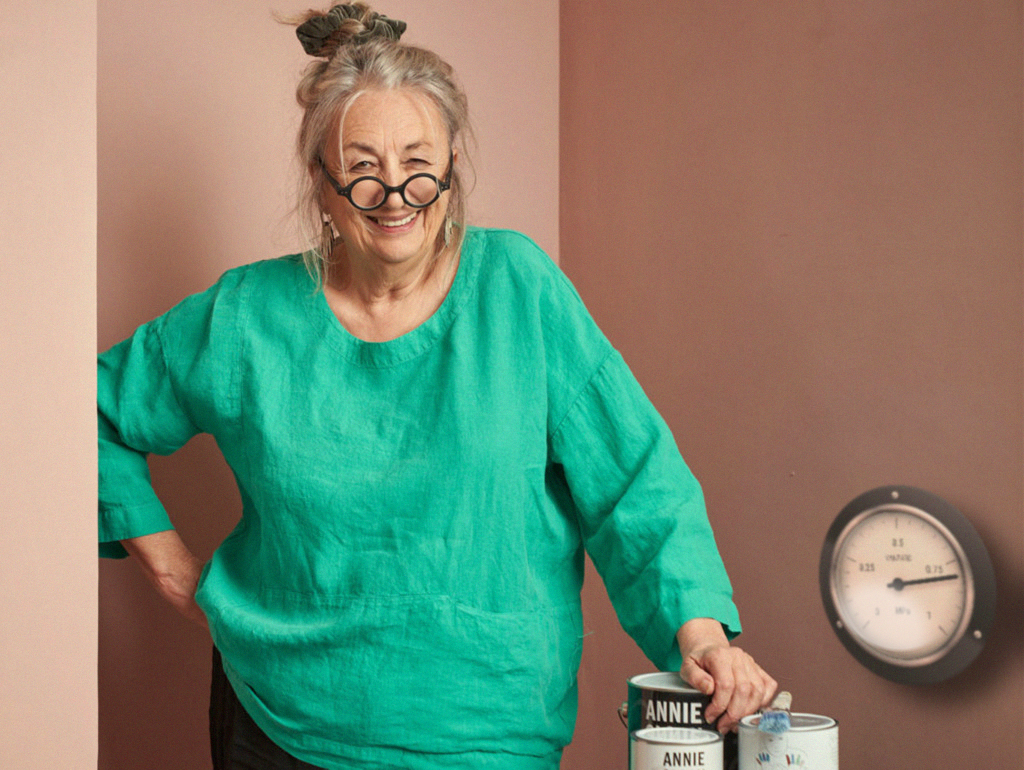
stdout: 0.8 MPa
